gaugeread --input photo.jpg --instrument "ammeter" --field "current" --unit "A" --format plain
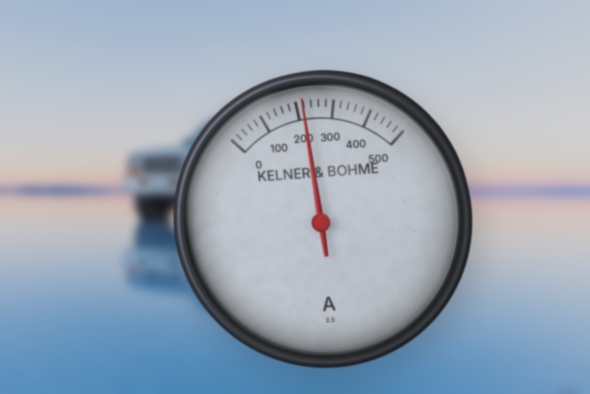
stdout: 220 A
